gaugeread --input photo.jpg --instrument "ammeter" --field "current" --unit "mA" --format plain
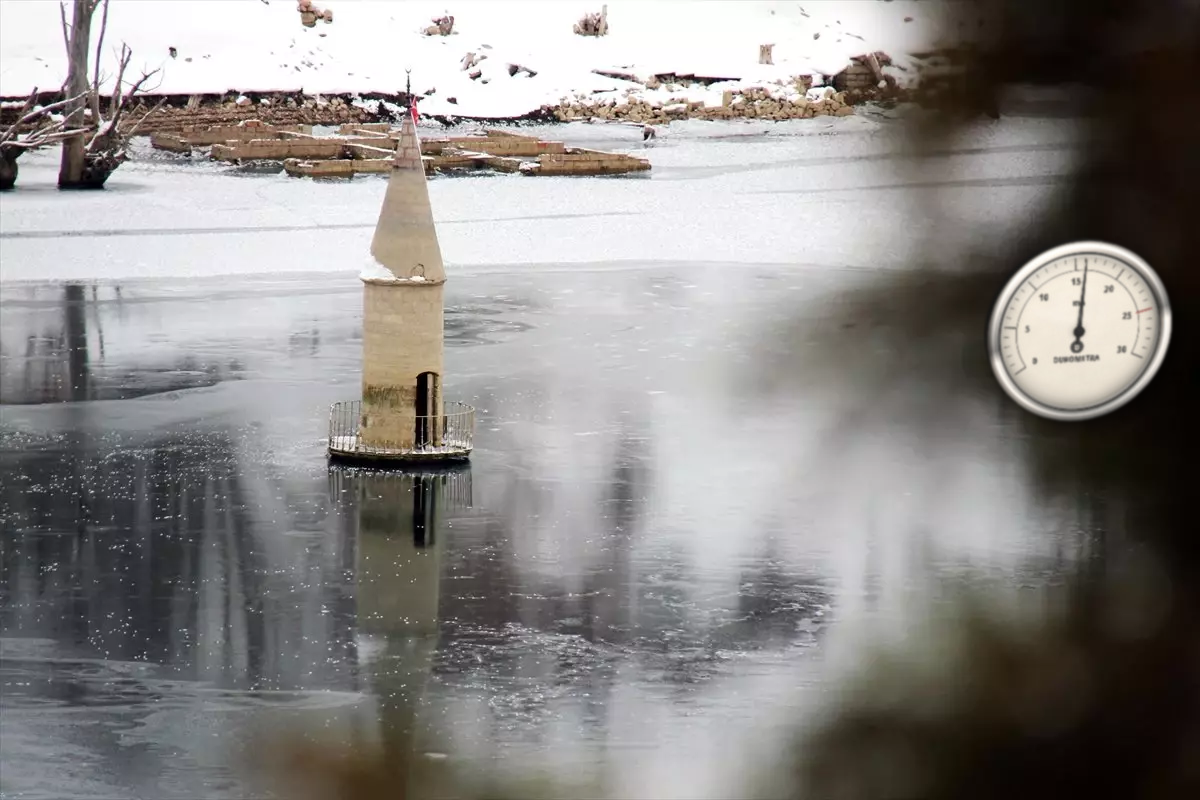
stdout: 16 mA
